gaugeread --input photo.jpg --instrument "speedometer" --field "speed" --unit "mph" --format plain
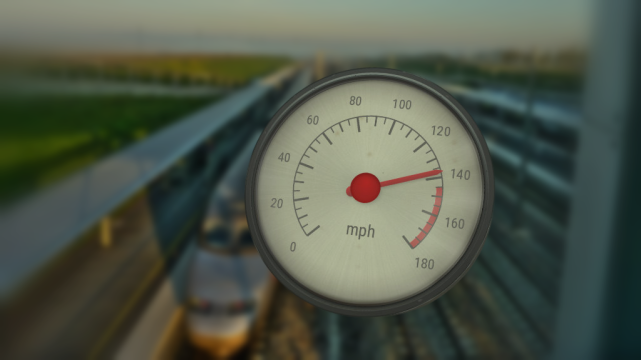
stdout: 137.5 mph
